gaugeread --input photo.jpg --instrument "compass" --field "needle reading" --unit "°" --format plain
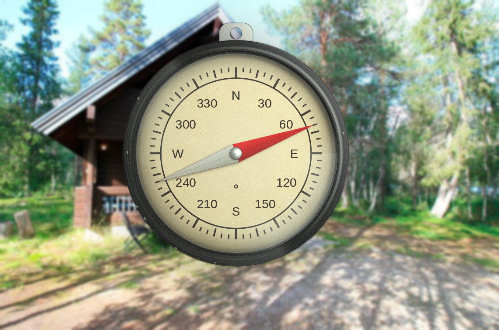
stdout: 70 °
